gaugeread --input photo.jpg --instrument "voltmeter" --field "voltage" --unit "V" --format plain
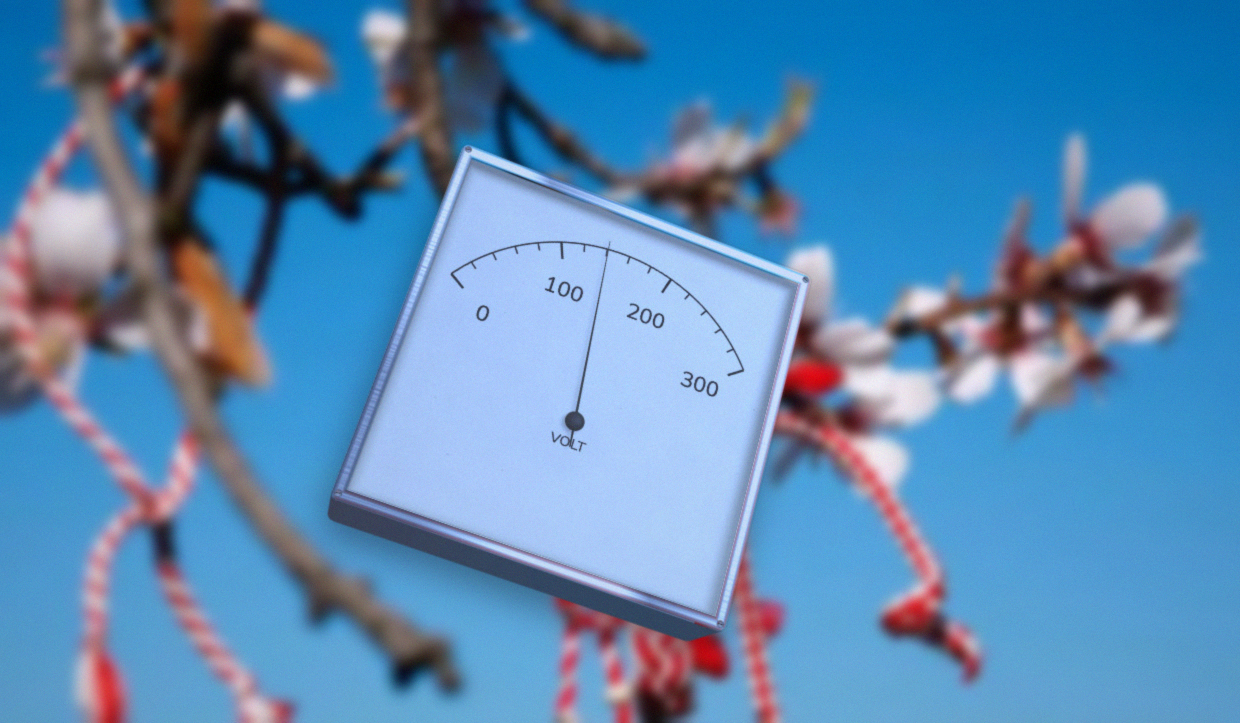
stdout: 140 V
